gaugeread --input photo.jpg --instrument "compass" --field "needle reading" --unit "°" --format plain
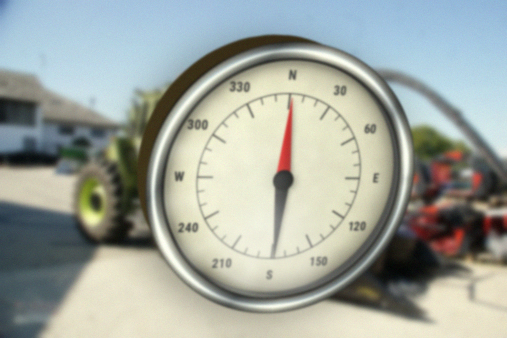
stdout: 0 °
